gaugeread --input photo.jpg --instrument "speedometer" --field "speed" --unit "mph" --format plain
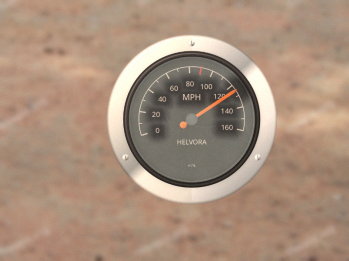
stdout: 125 mph
